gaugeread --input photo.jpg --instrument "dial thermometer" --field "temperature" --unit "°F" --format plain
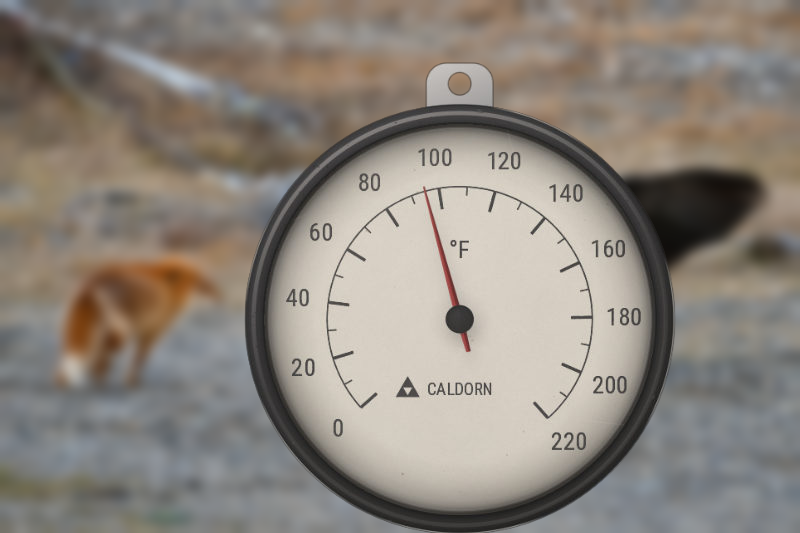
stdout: 95 °F
